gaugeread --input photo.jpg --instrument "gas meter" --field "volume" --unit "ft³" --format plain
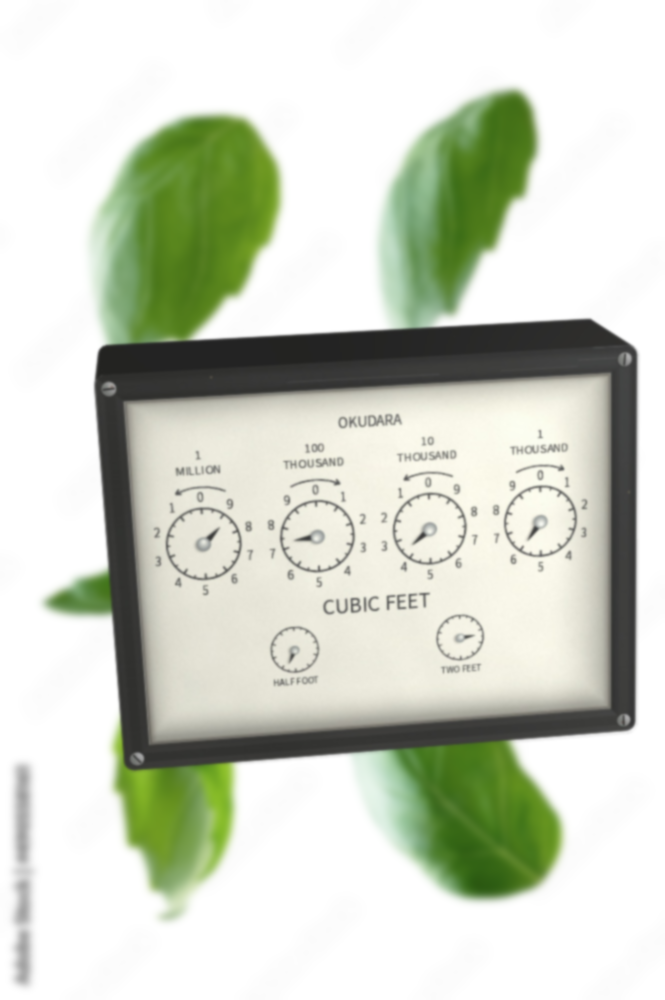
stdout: 873600 ft³
